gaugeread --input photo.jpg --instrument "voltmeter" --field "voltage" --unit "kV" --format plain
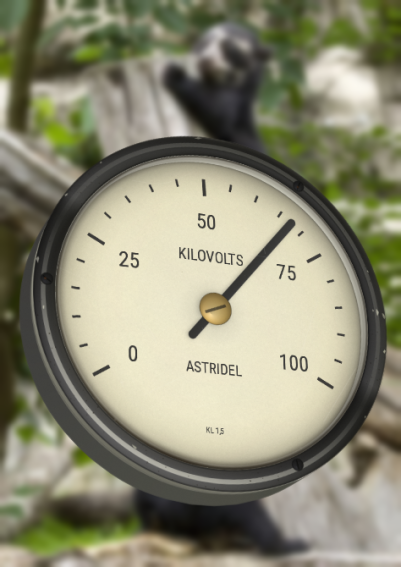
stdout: 67.5 kV
